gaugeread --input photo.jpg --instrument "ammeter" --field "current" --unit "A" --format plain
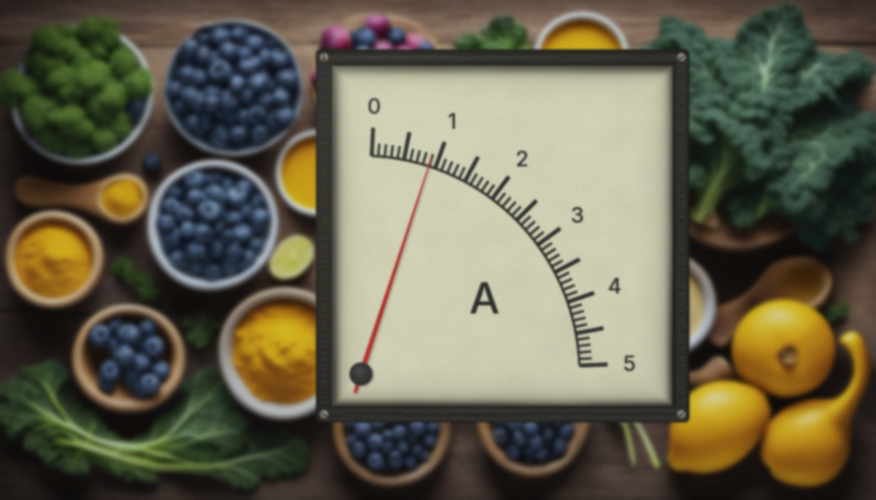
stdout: 0.9 A
